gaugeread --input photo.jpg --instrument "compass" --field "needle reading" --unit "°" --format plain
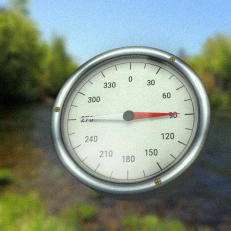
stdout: 90 °
